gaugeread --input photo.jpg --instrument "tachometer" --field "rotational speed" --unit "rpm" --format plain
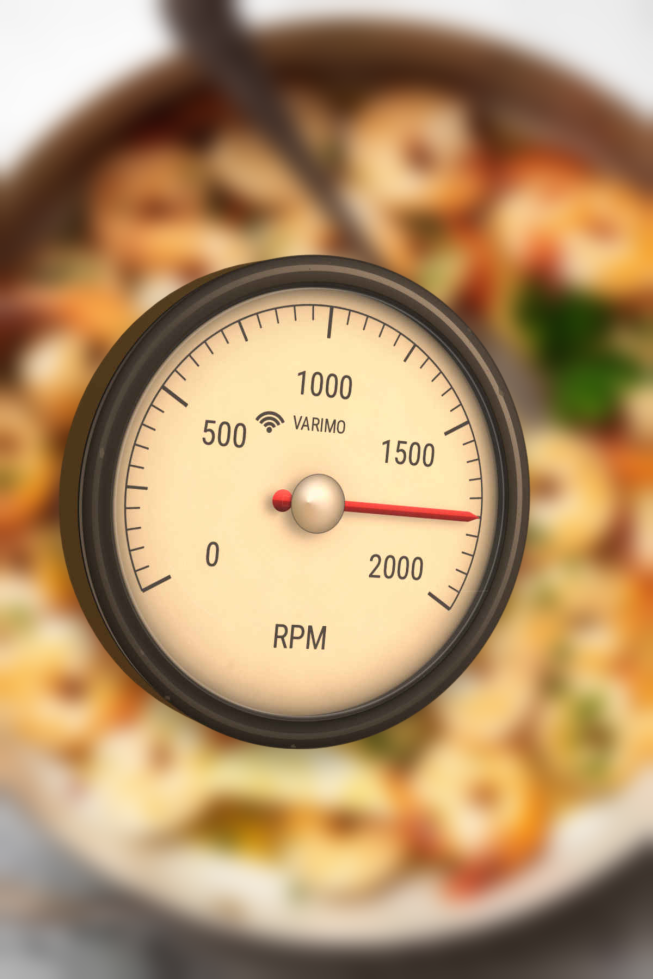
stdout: 1750 rpm
